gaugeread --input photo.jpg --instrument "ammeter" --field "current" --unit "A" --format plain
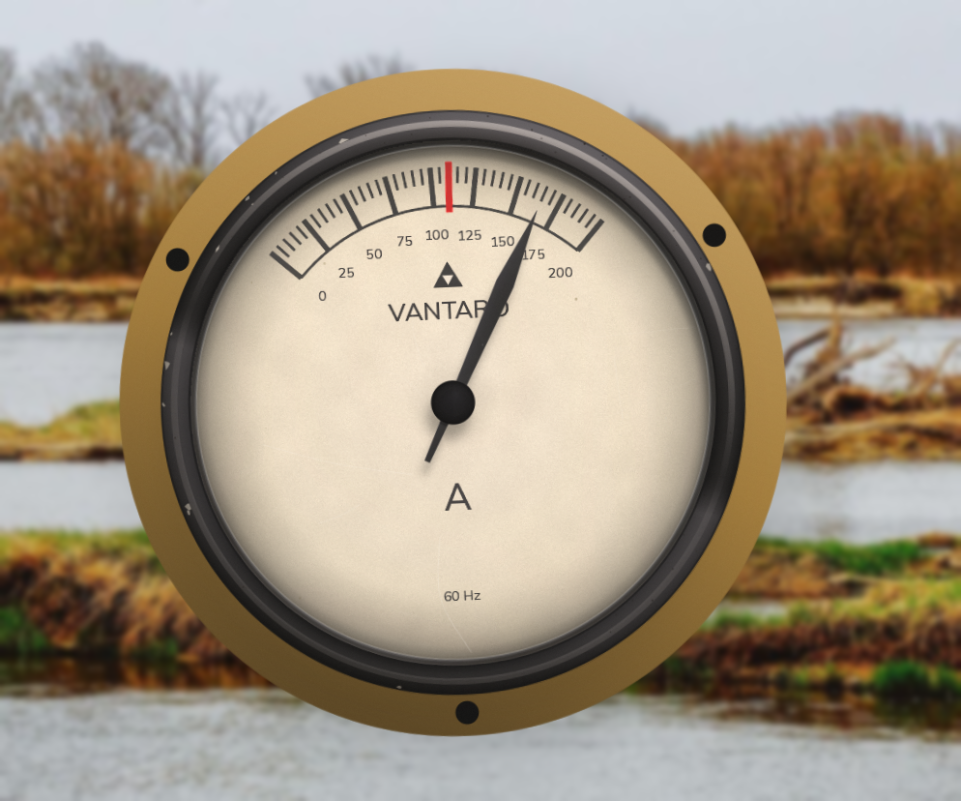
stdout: 165 A
